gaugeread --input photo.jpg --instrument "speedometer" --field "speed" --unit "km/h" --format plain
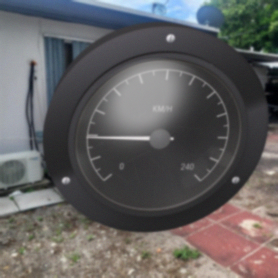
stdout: 40 km/h
